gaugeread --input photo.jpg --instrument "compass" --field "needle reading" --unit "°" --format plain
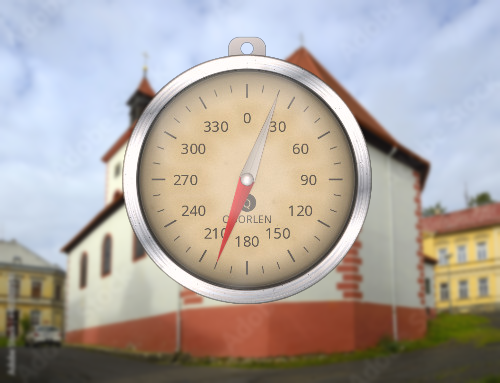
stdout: 200 °
